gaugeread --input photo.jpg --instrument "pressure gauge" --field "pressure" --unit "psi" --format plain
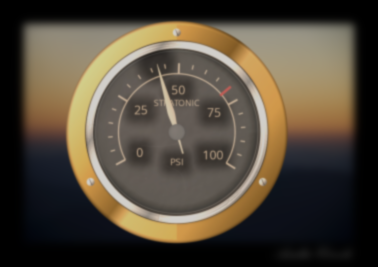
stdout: 42.5 psi
